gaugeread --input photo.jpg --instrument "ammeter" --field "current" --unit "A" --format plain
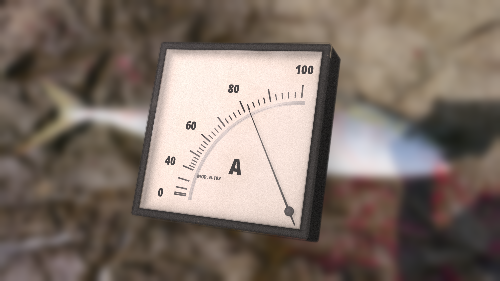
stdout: 82 A
